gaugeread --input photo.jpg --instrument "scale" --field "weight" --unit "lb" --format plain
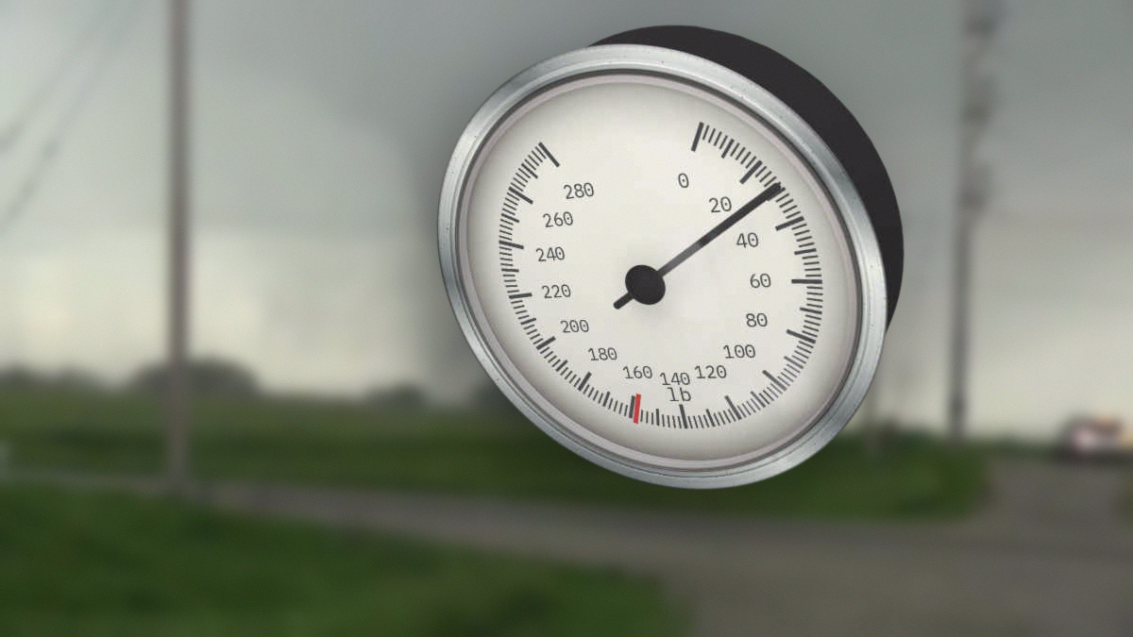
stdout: 28 lb
